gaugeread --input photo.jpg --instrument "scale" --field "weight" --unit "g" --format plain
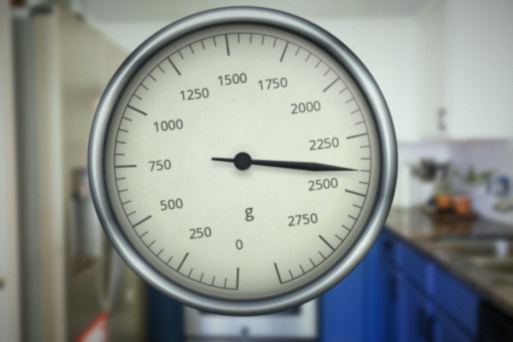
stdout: 2400 g
